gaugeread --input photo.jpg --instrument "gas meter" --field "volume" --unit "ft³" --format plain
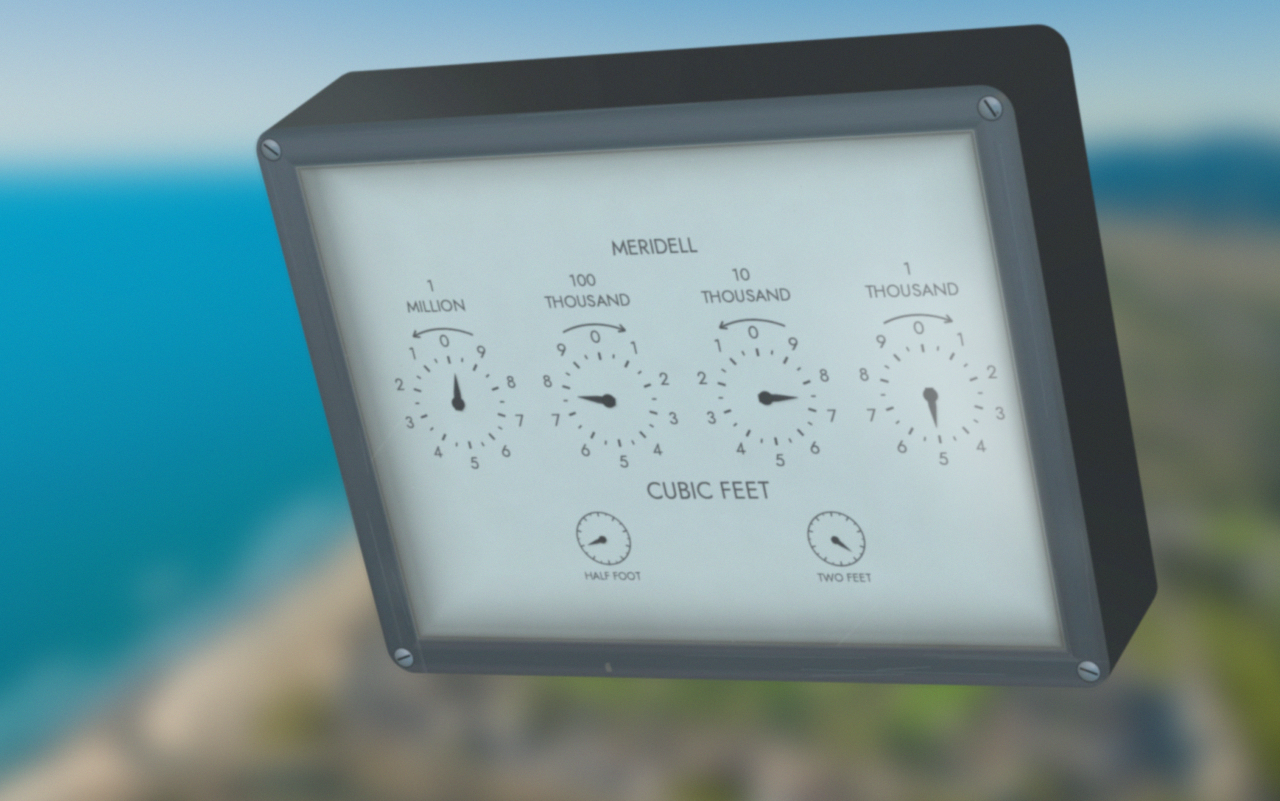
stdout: 977500 ft³
